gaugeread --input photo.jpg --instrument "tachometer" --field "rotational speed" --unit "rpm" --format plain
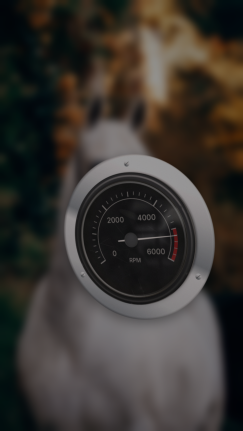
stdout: 5200 rpm
